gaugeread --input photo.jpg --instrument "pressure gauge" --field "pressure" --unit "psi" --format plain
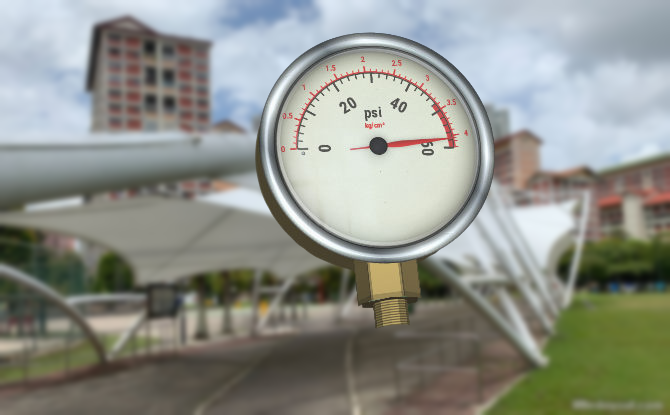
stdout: 58 psi
